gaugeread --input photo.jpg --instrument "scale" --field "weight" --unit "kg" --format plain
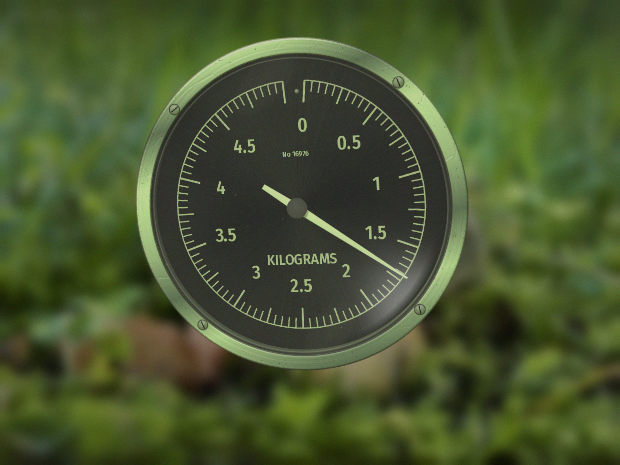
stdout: 1.7 kg
